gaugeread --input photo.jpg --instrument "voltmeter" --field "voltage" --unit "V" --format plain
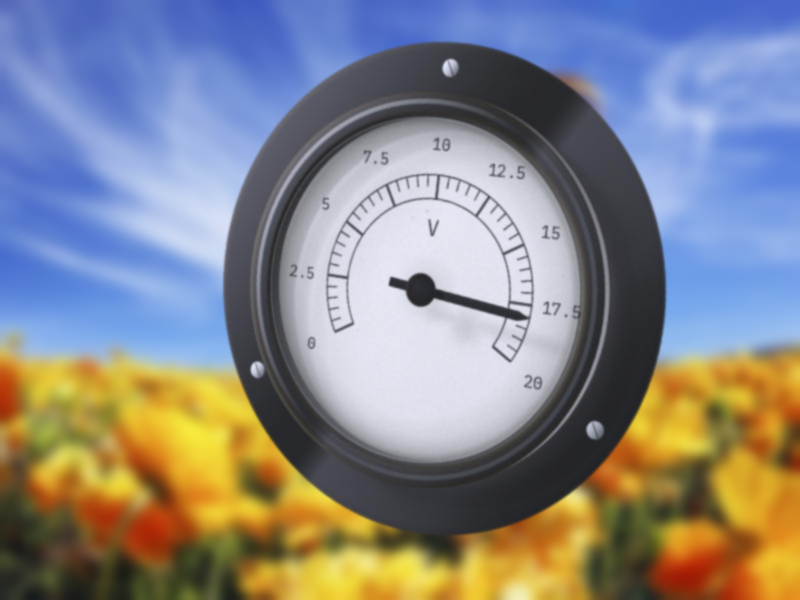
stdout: 18 V
